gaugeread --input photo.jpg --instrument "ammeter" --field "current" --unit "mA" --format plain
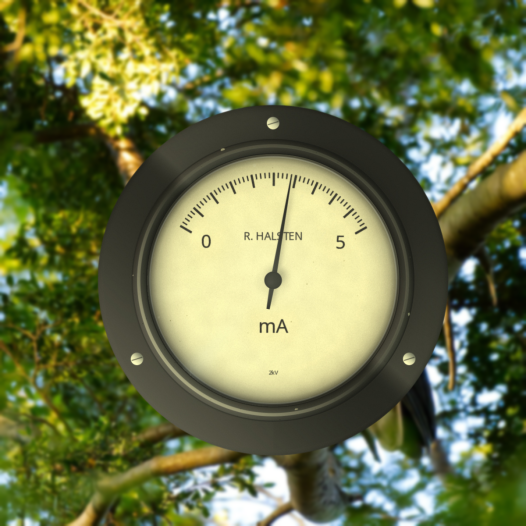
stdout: 2.9 mA
